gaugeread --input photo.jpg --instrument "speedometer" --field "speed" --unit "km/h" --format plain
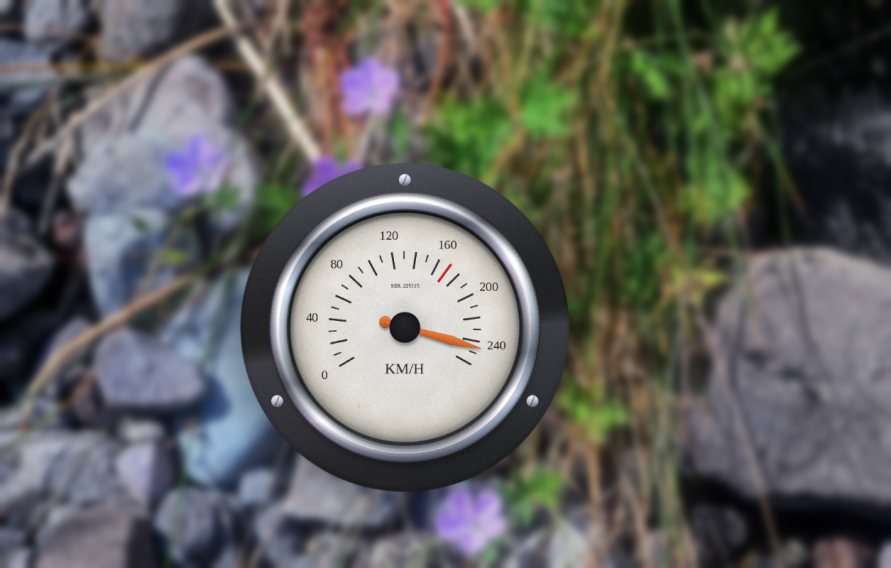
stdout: 245 km/h
